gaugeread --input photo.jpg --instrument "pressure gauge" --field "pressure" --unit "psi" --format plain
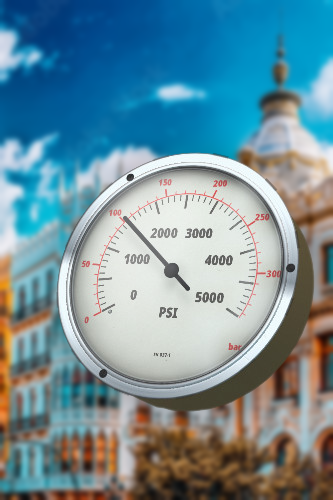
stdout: 1500 psi
